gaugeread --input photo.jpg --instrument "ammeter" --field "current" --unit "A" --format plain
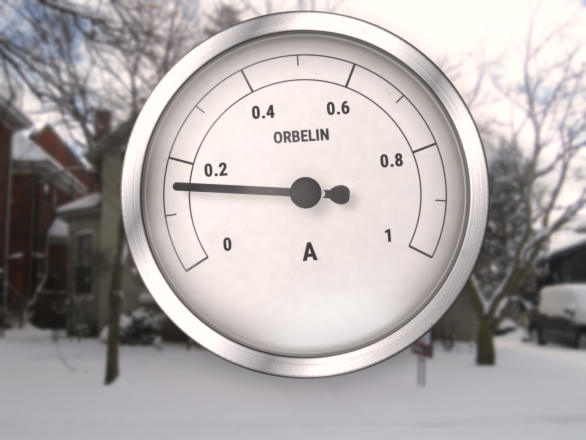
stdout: 0.15 A
